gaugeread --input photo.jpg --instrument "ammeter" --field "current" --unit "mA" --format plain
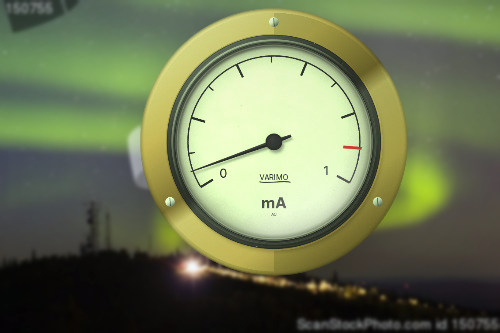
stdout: 0.05 mA
